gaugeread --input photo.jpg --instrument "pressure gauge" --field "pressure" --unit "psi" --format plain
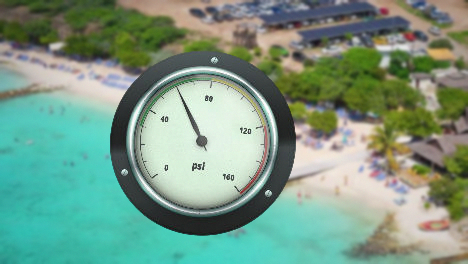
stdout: 60 psi
